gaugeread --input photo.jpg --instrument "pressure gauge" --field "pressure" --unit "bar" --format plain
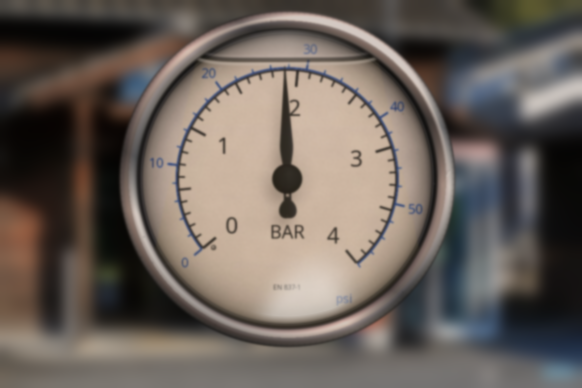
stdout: 1.9 bar
